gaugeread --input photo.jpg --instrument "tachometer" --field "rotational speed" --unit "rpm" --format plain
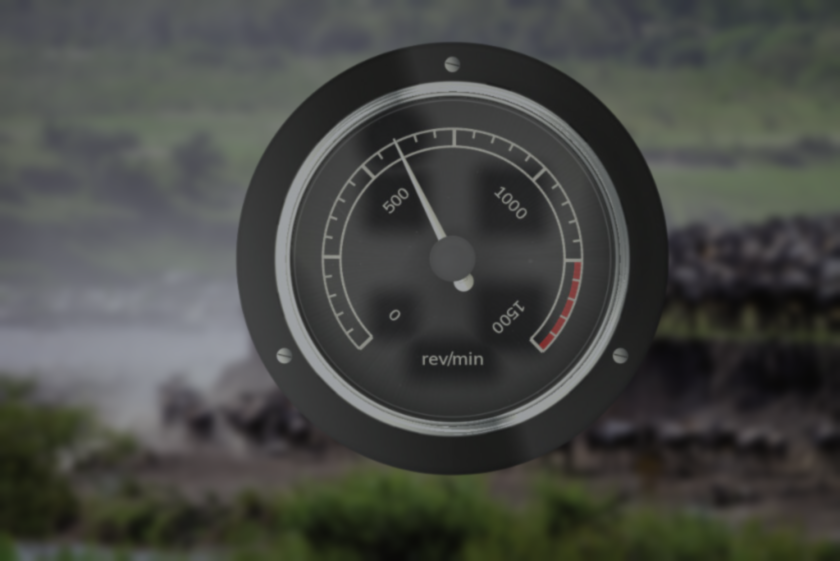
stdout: 600 rpm
